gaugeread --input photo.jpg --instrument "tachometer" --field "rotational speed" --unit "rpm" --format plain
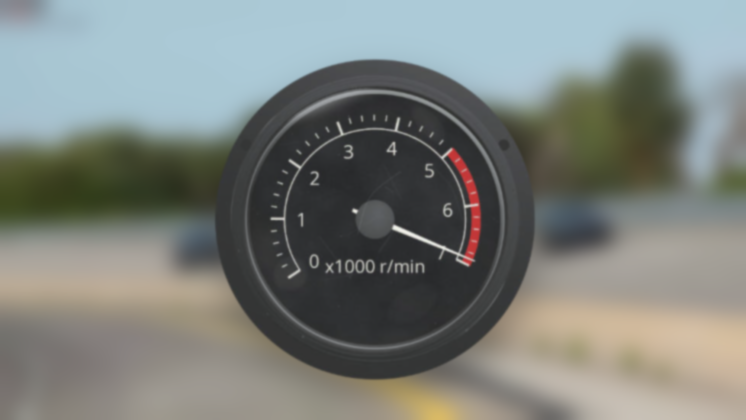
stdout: 6900 rpm
